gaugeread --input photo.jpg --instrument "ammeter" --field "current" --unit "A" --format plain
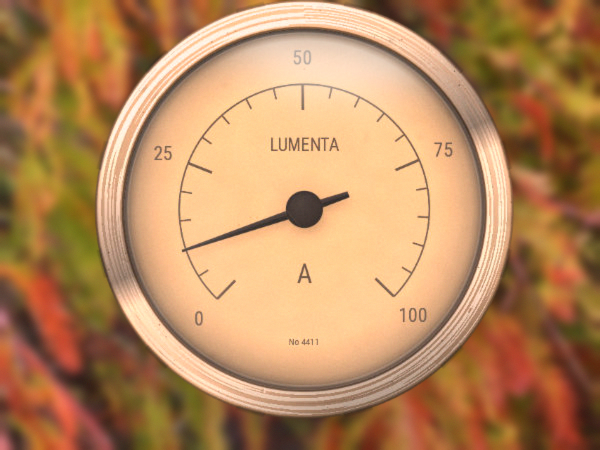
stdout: 10 A
